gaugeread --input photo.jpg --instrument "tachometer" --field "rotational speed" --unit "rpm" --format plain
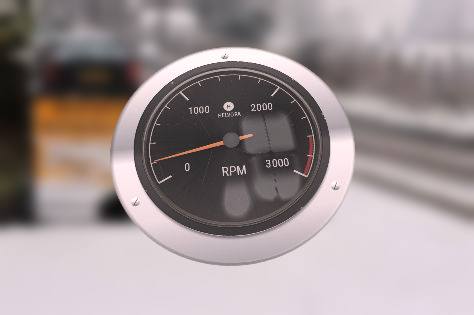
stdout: 200 rpm
